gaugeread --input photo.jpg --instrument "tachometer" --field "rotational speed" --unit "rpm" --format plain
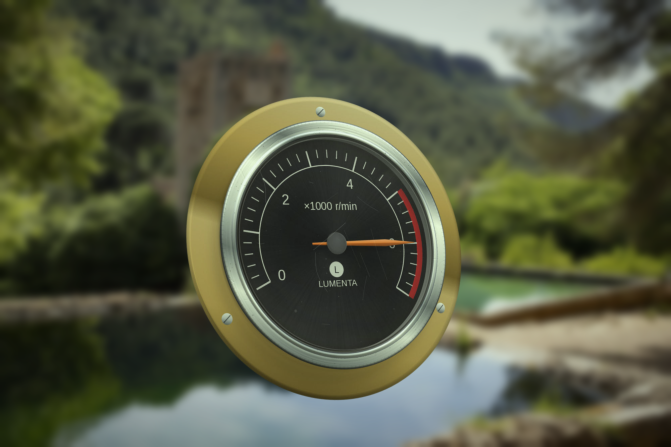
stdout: 6000 rpm
